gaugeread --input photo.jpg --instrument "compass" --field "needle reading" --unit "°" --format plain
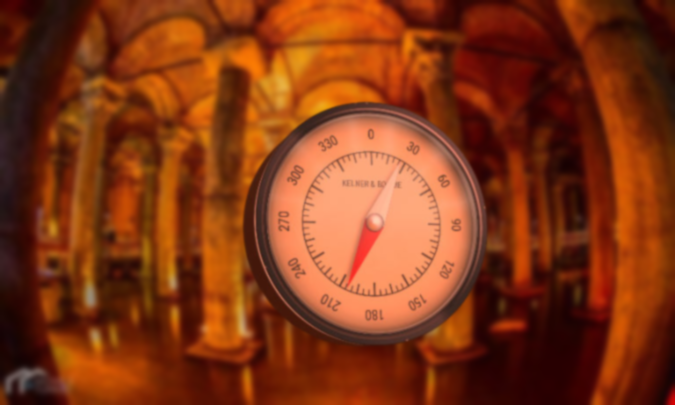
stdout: 205 °
